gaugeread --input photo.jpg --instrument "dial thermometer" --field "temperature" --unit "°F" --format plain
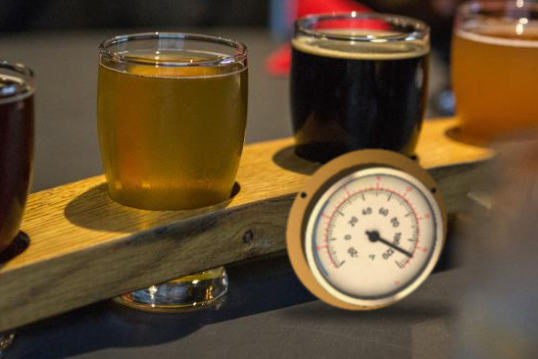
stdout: 110 °F
